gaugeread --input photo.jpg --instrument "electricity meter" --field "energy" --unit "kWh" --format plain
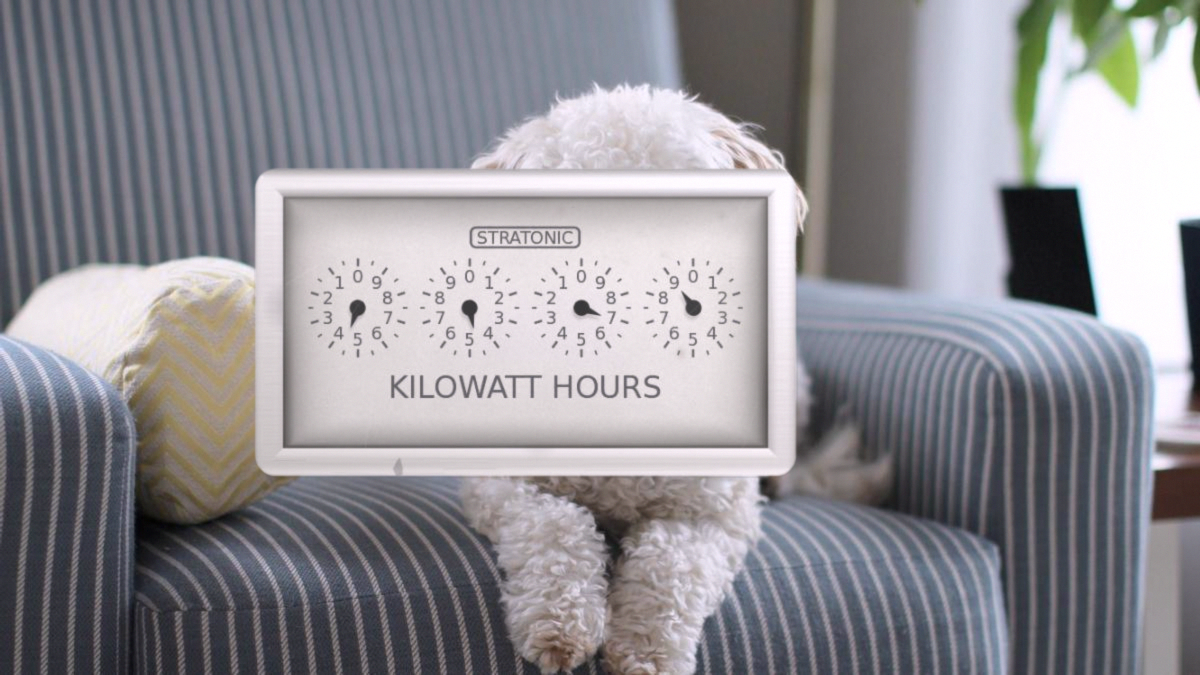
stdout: 4469 kWh
